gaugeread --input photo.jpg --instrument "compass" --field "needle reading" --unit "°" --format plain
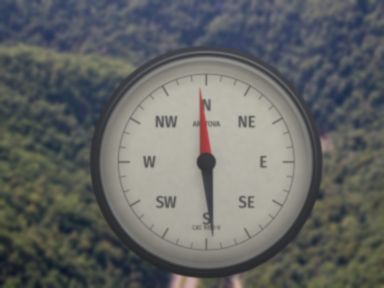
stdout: 355 °
